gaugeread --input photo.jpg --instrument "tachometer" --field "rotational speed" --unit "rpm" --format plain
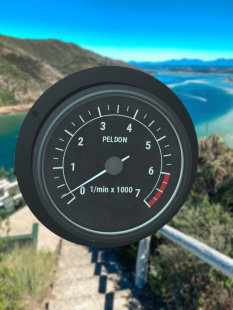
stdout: 250 rpm
